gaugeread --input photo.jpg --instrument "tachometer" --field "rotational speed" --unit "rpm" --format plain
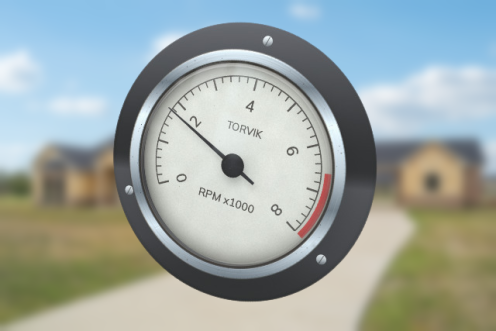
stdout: 1800 rpm
